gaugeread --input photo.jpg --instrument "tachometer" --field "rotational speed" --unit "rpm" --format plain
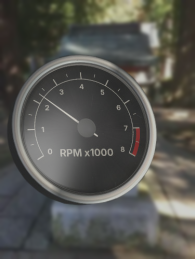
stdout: 2250 rpm
